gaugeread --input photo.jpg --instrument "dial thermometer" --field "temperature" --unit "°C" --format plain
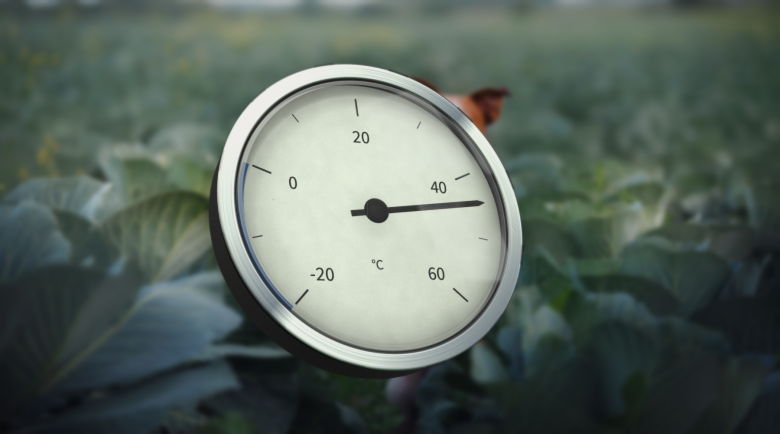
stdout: 45 °C
